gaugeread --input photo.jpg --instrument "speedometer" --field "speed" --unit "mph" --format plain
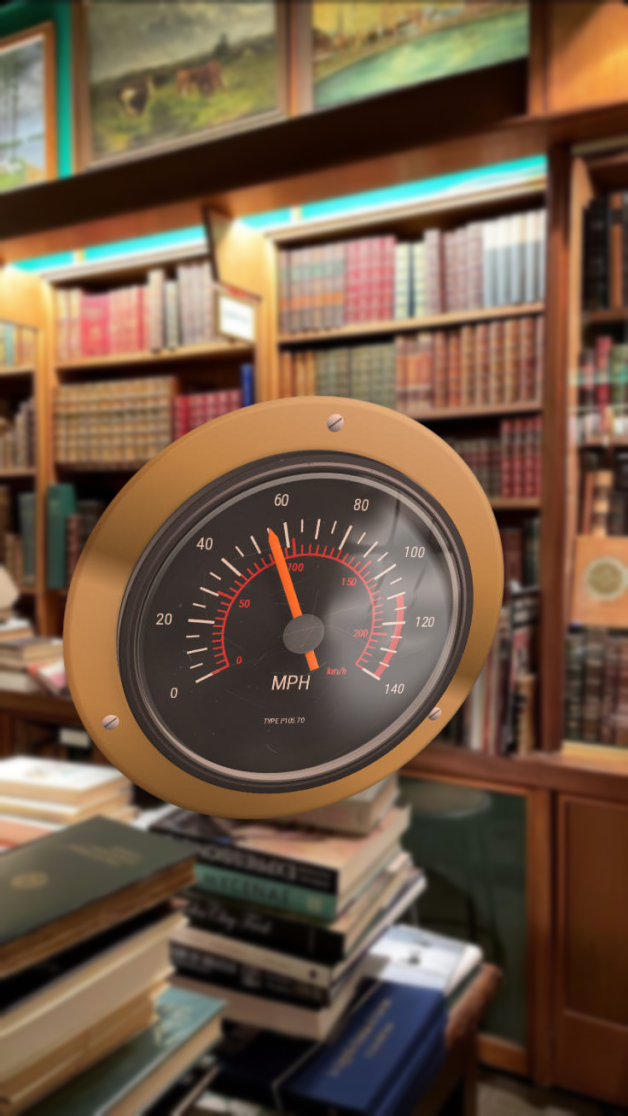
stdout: 55 mph
